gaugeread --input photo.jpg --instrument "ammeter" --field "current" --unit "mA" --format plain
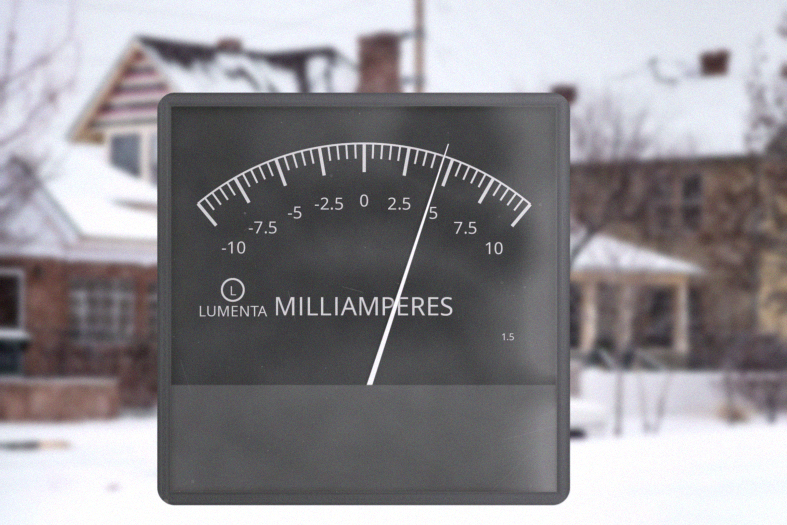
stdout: 4.5 mA
